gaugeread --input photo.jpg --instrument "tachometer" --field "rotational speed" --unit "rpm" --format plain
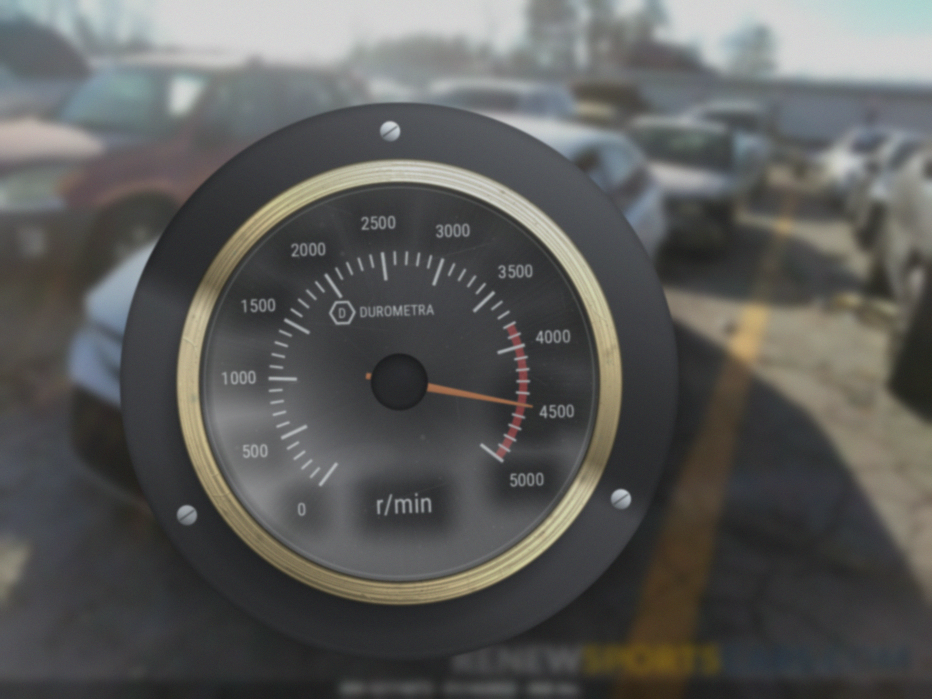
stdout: 4500 rpm
